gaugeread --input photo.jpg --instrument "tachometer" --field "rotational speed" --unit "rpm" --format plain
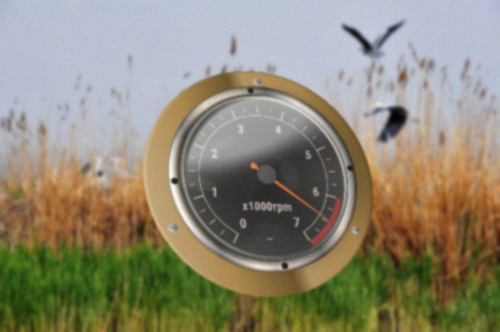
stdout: 6500 rpm
